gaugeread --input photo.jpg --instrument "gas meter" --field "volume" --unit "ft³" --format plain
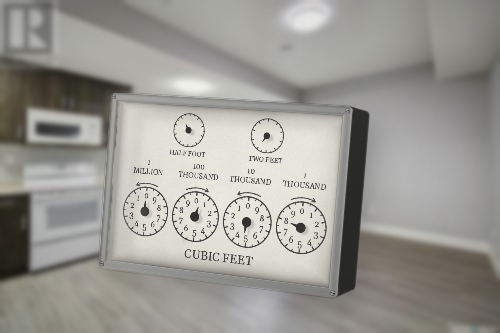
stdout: 4800 ft³
